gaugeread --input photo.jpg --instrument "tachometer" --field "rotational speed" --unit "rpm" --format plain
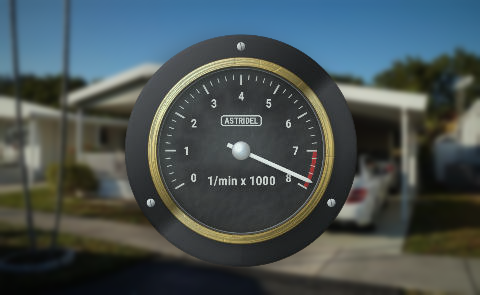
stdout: 7800 rpm
